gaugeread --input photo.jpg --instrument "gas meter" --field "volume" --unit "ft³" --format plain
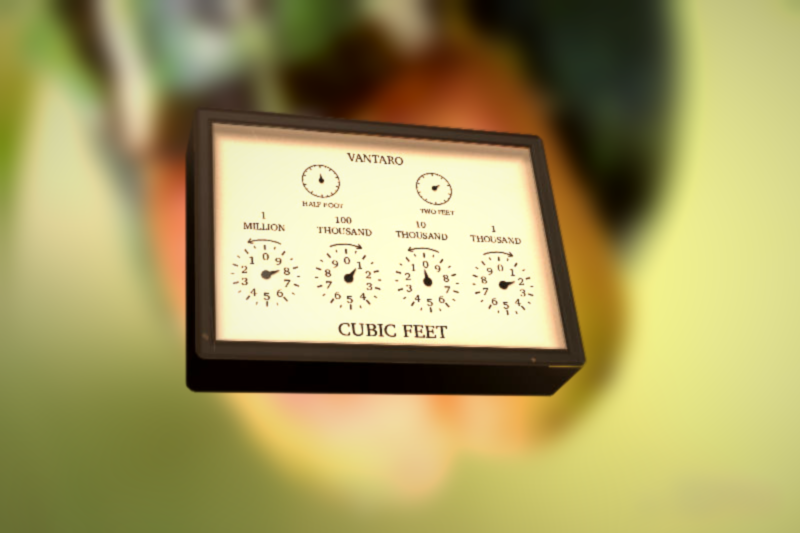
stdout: 810200 ft³
